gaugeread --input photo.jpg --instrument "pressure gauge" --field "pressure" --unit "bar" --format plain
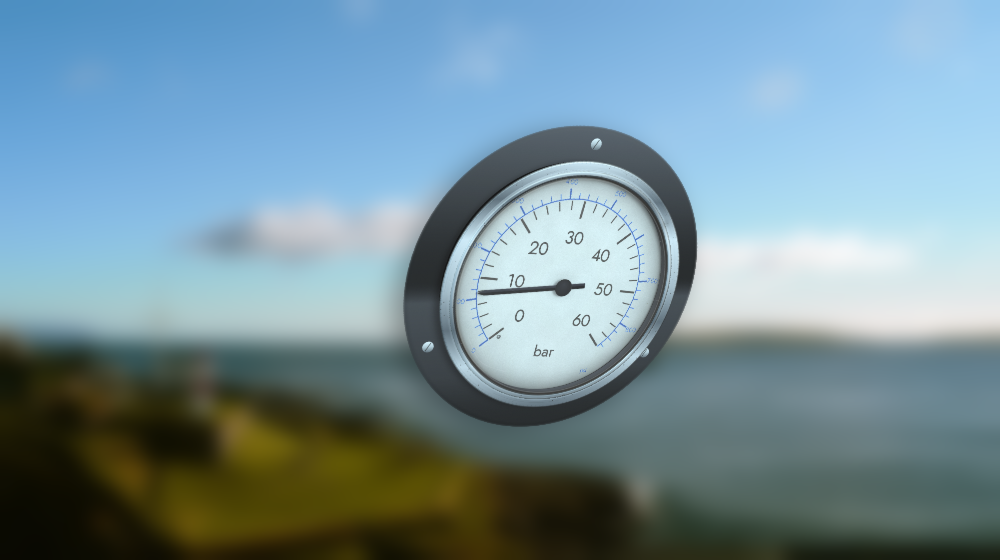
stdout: 8 bar
